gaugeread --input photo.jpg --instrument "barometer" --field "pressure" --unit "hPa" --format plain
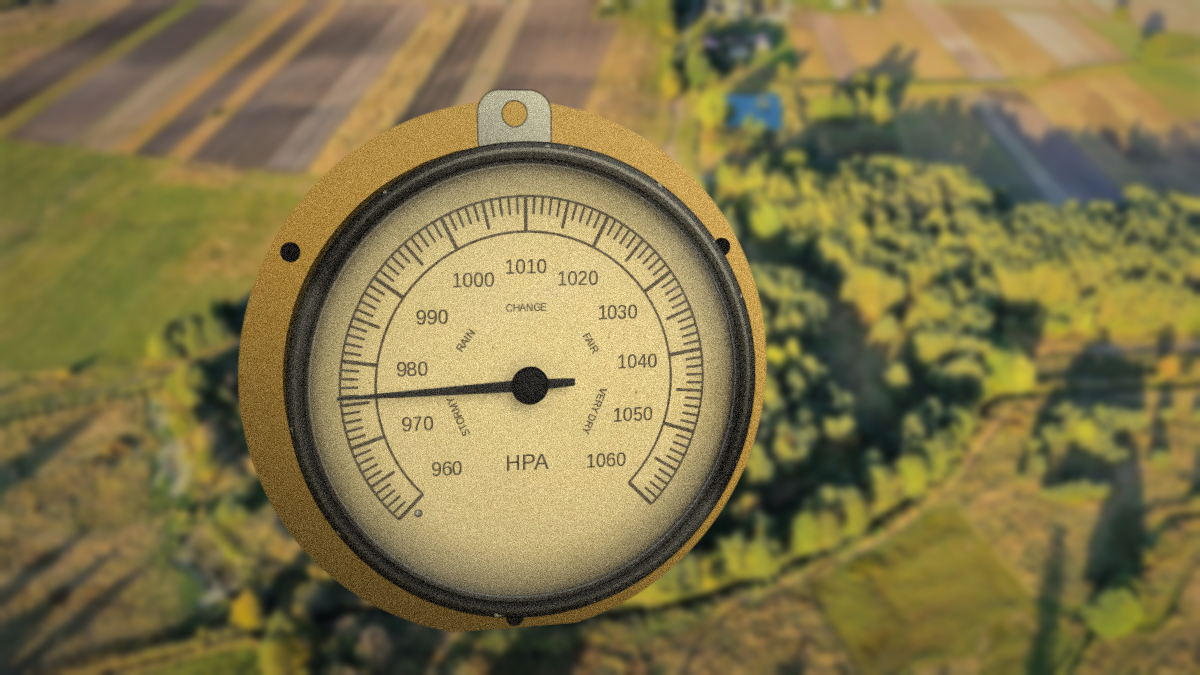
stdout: 976 hPa
